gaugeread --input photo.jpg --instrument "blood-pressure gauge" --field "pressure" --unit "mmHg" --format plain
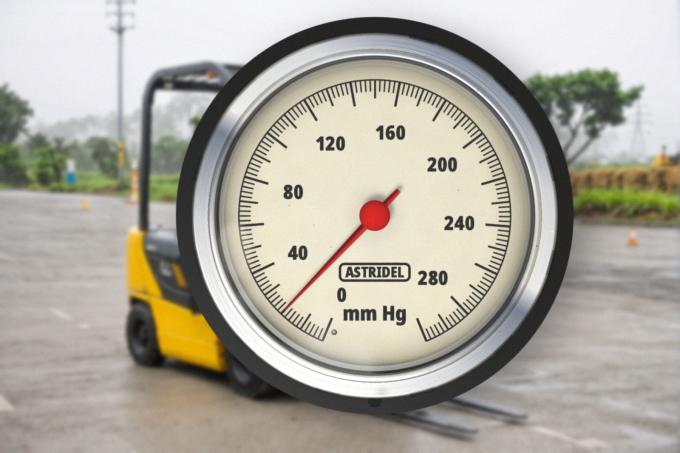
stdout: 20 mmHg
